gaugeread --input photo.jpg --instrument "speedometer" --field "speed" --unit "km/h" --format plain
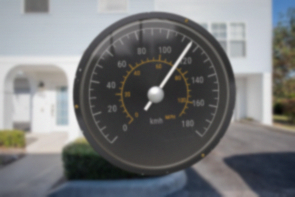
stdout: 115 km/h
